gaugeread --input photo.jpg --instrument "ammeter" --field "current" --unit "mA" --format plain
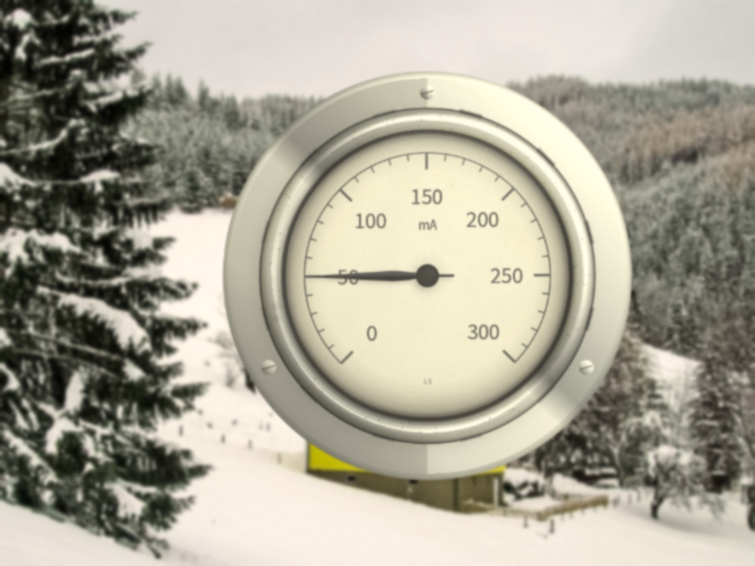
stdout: 50 mA
